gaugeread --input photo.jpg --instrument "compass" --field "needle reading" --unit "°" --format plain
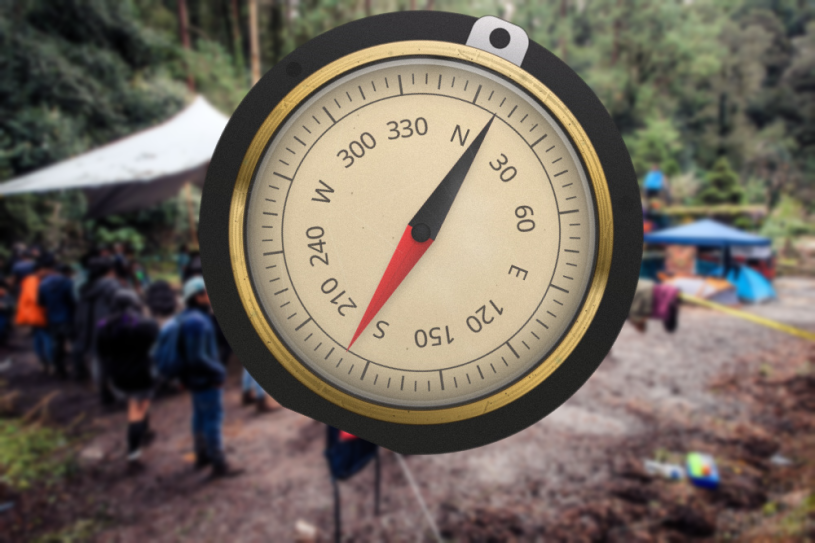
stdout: 190 °
